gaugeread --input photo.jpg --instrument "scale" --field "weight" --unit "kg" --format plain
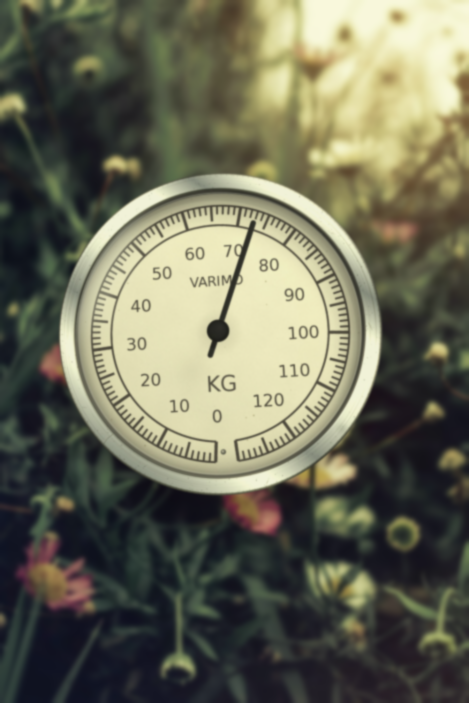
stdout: 73 kg
